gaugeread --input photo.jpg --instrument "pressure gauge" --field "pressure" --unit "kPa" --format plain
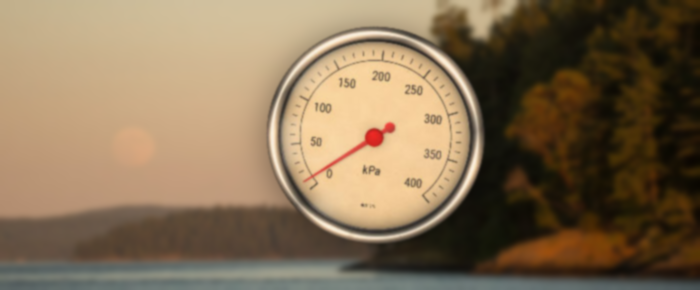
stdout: 10 kPa
